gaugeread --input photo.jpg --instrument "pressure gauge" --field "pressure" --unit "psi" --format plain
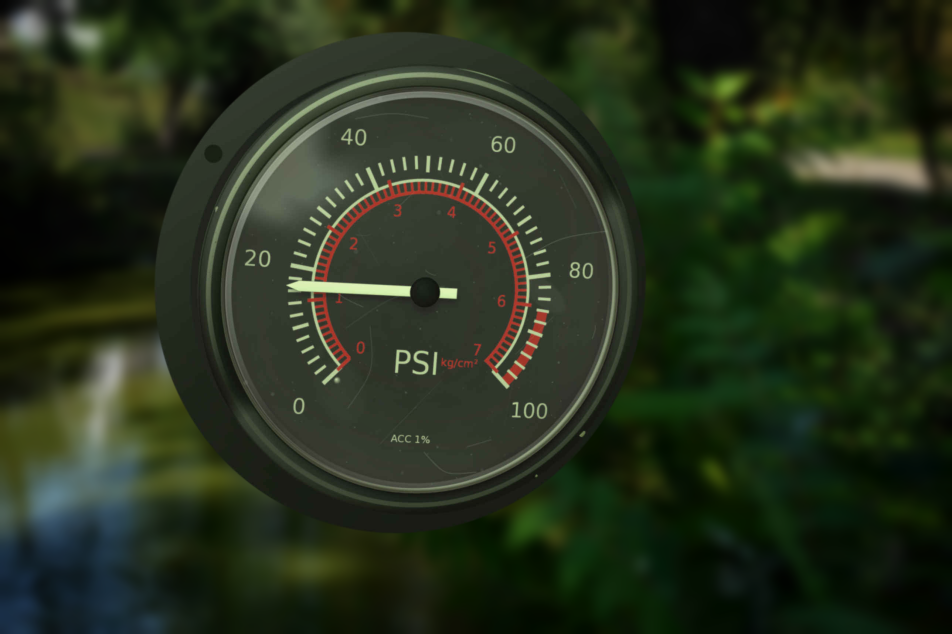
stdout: 17 psi
